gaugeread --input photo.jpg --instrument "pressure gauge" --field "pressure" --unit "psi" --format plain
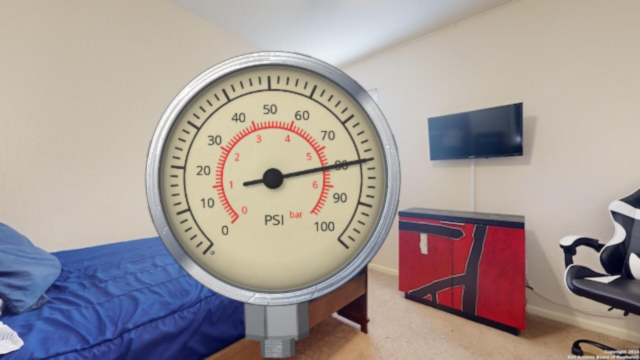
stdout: 80 psi
